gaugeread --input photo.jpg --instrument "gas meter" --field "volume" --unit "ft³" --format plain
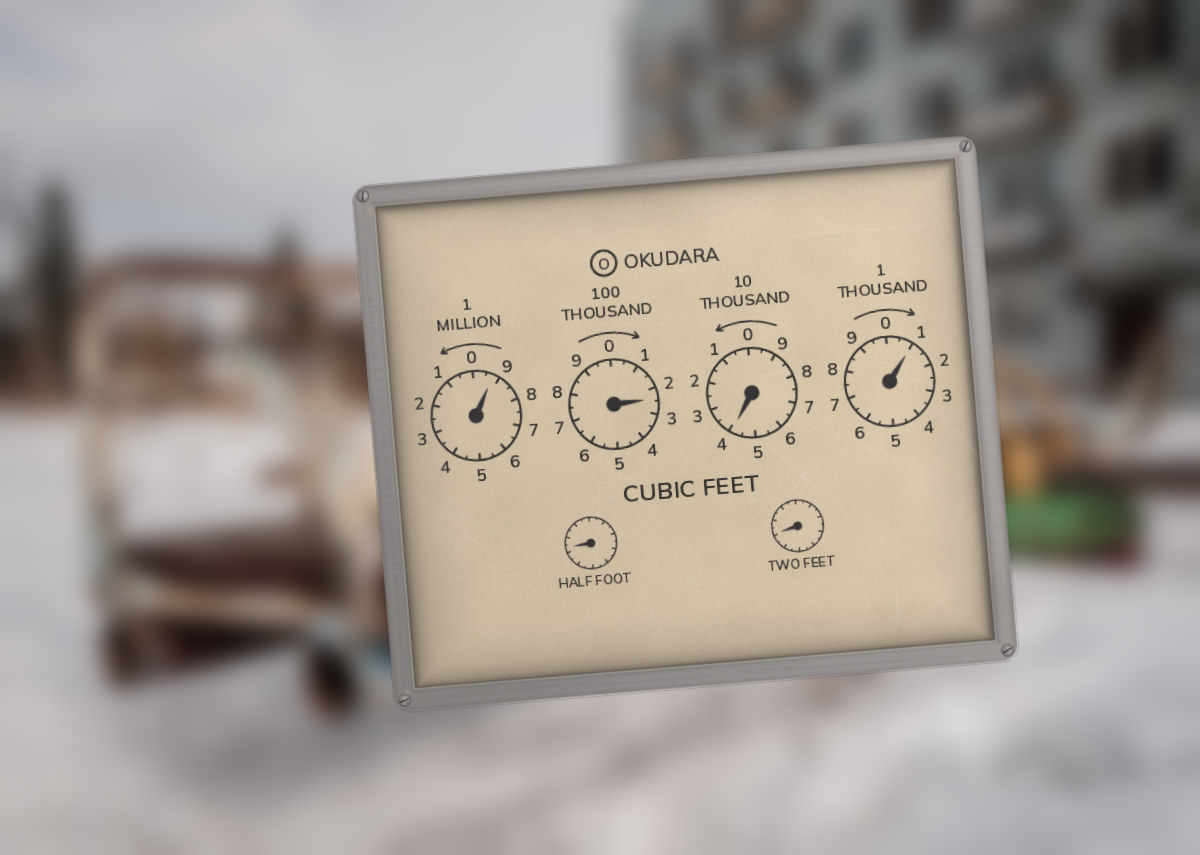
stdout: 924100 ft³
